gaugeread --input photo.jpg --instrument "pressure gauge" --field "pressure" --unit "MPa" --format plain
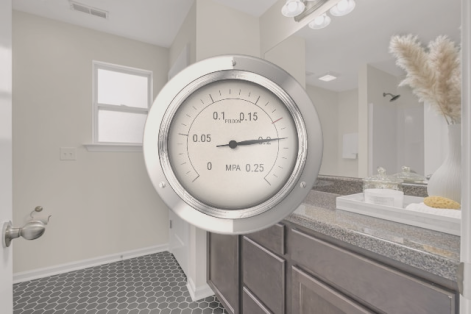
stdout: 0.2 MPa
